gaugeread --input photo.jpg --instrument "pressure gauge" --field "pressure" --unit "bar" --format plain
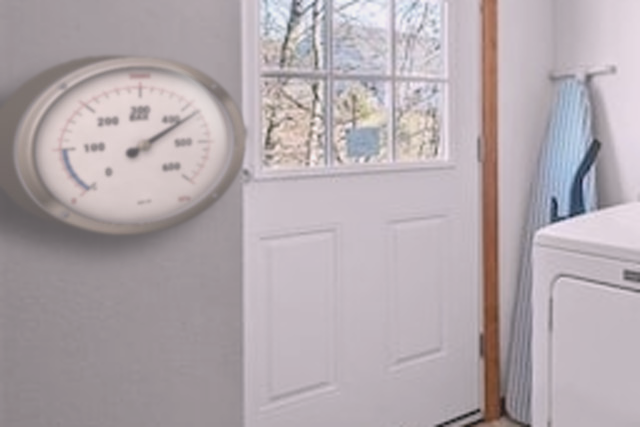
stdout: 420 bar
